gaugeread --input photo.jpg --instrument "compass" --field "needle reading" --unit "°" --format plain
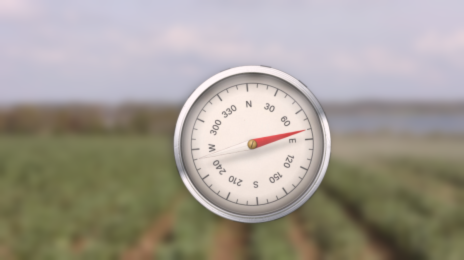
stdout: 80 °
